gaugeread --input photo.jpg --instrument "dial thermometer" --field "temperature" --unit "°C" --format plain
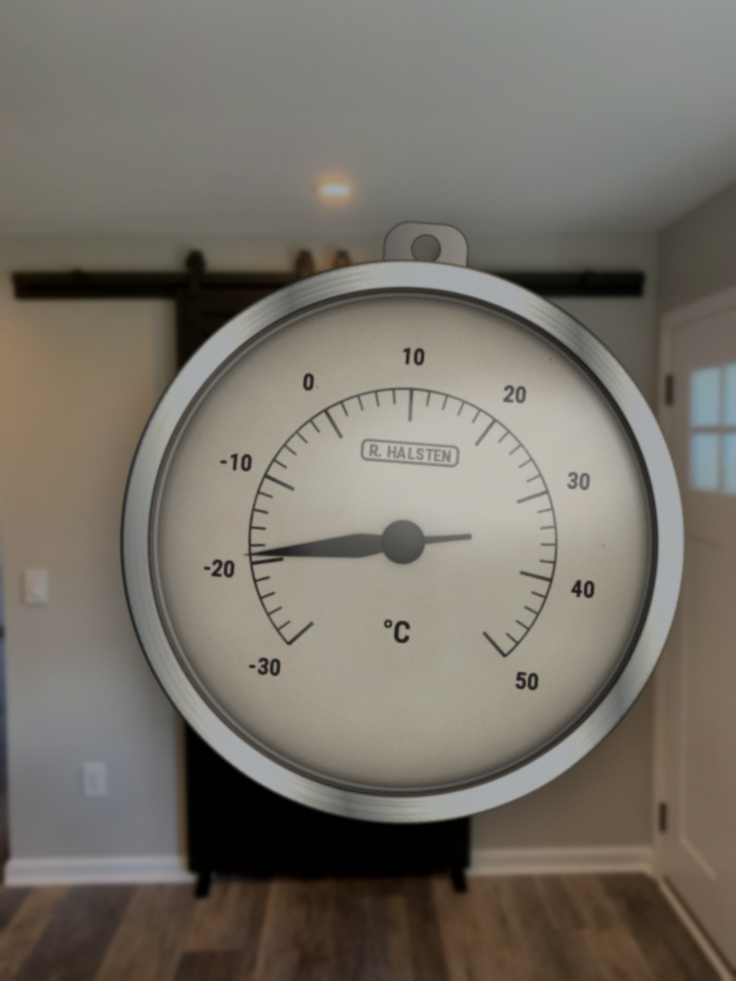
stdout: -19 °C
